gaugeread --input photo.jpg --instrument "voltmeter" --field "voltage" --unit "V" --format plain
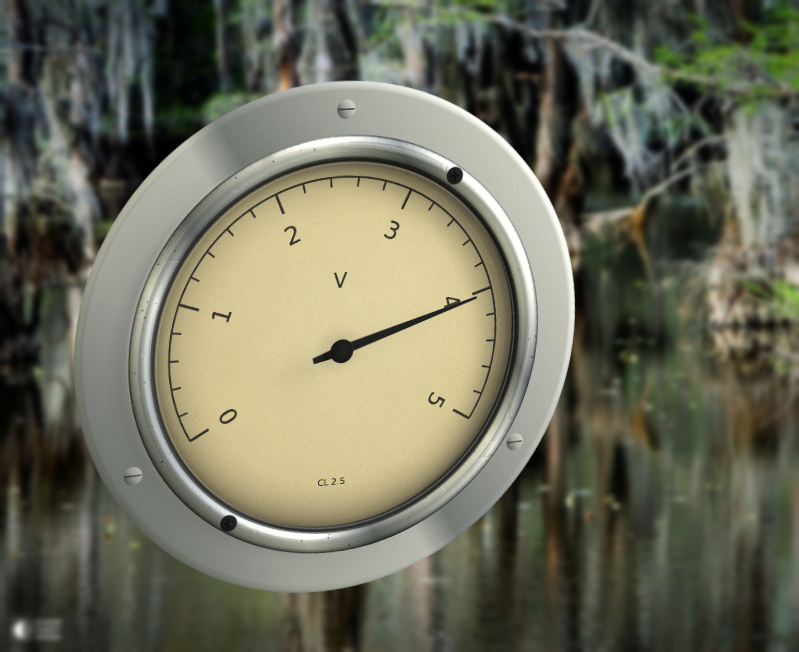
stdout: 4 V
